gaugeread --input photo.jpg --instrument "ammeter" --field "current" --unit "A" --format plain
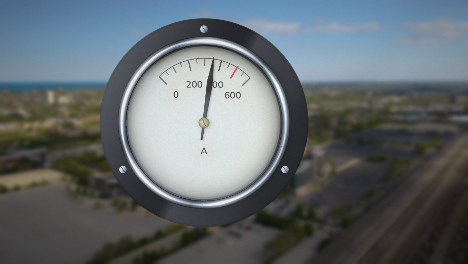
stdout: 350 A
